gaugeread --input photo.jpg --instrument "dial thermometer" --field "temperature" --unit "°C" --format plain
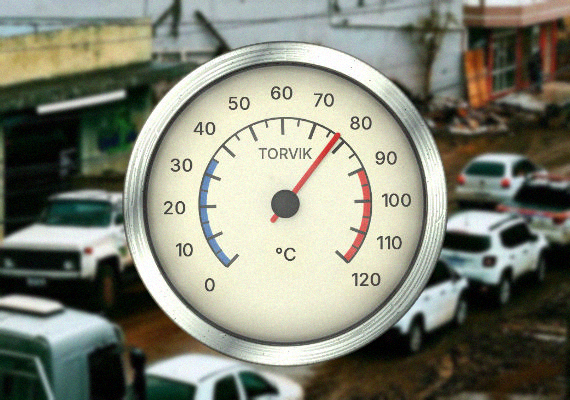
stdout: 77.5 °C
